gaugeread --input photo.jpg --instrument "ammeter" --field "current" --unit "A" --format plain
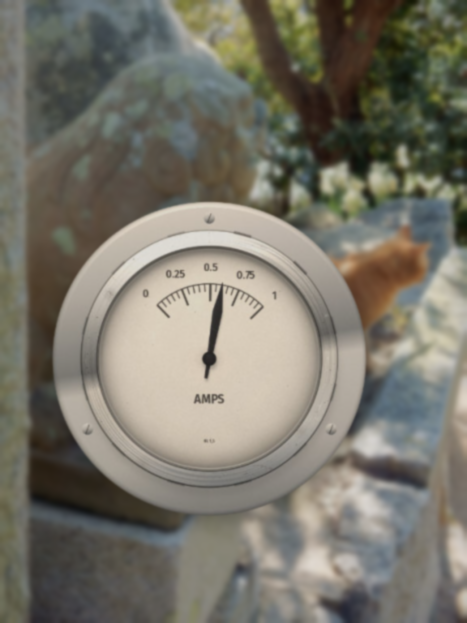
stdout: 0.6 A
